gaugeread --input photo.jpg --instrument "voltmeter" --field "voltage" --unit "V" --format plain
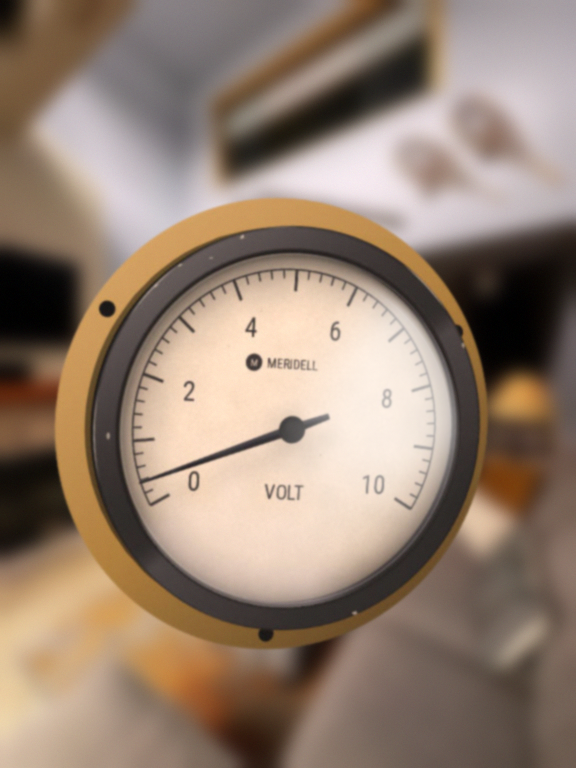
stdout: 0.4 V
